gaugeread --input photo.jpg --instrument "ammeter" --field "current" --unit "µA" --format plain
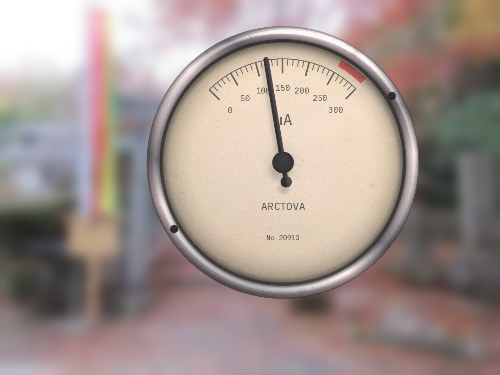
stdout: 120 µA
